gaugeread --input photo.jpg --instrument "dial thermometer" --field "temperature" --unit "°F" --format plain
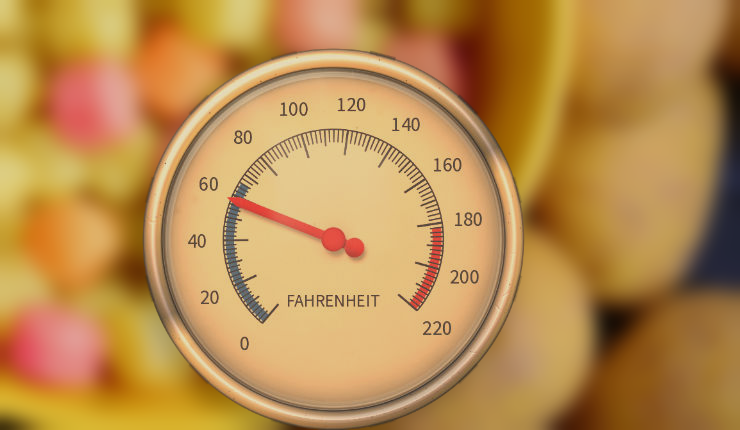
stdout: 58 °F
